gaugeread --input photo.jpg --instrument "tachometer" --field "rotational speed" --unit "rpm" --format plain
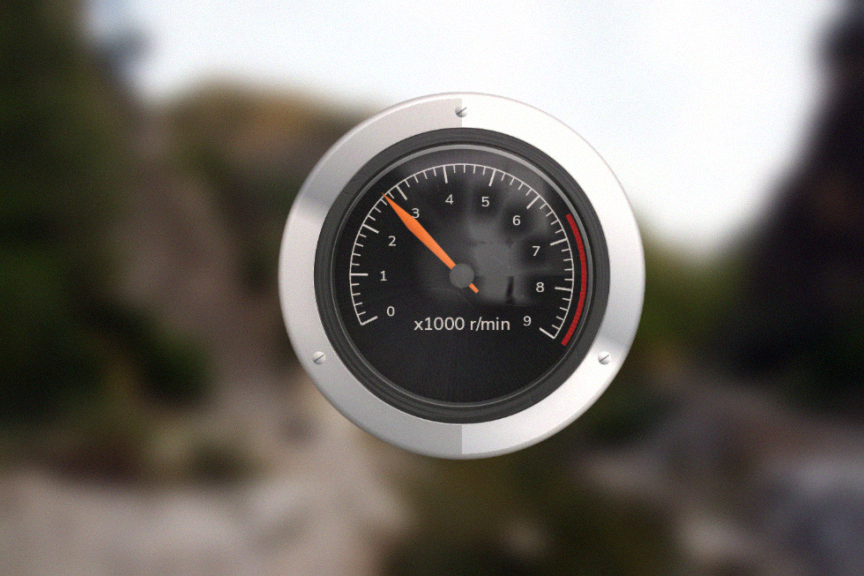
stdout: 2700 rpm
